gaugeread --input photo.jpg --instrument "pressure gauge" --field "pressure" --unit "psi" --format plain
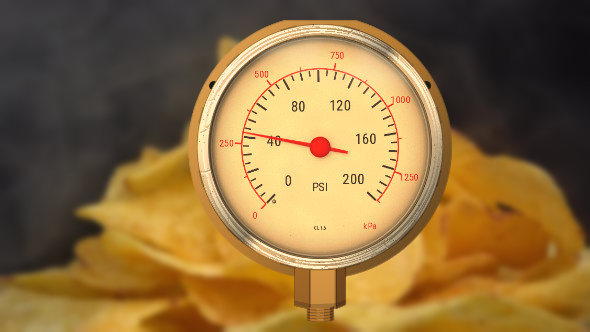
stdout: 42.5 psi
